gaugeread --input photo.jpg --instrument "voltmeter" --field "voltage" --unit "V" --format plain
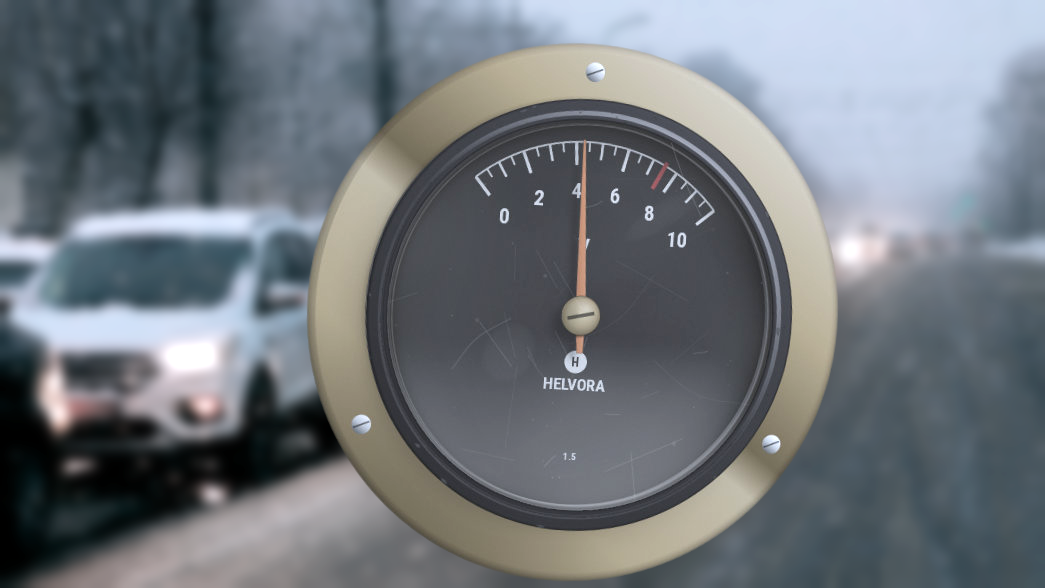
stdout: 4.25 V
